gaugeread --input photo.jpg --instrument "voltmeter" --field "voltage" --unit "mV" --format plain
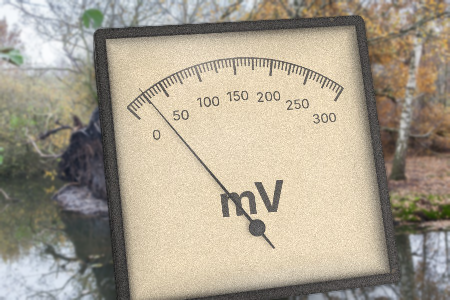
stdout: 25 mV
